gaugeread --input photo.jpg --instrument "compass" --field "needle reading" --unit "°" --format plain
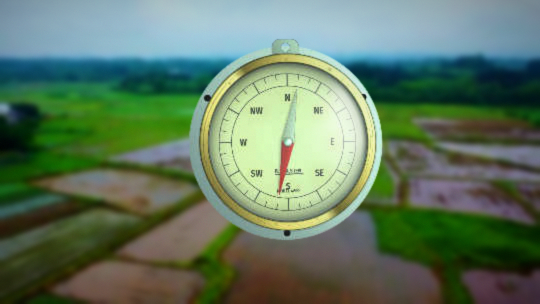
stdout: 190 °
